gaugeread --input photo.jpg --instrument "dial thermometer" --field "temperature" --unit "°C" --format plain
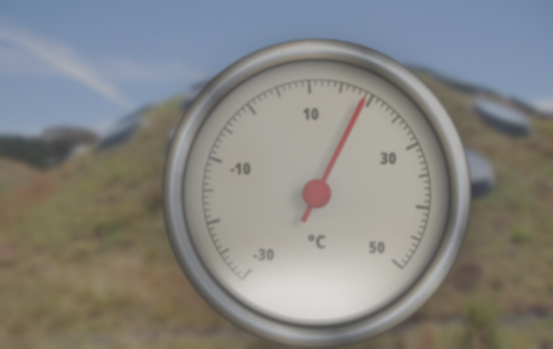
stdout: 19 °C
